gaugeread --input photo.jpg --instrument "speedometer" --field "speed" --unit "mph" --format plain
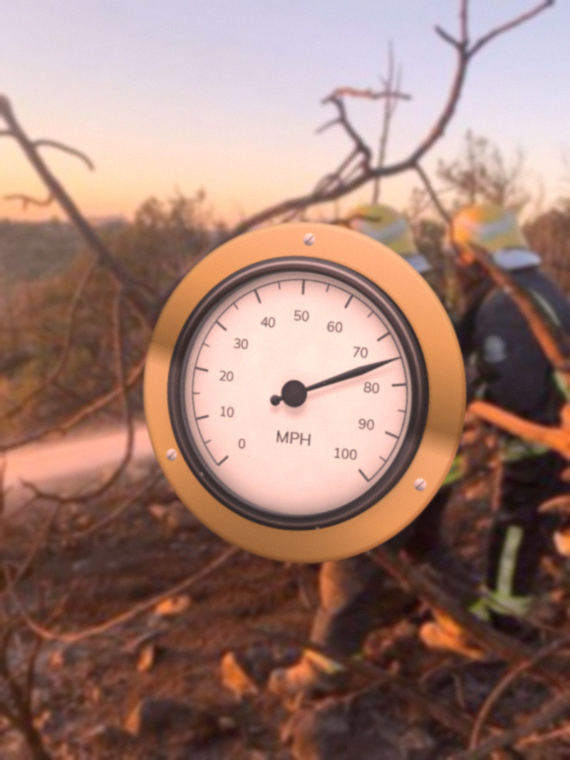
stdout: 75 mph
